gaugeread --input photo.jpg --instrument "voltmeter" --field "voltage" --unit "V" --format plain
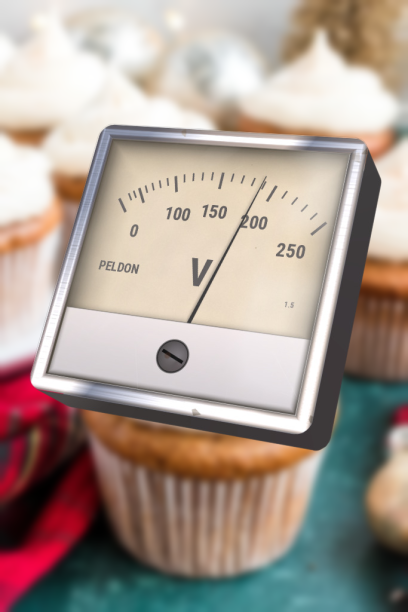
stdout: 190 V
